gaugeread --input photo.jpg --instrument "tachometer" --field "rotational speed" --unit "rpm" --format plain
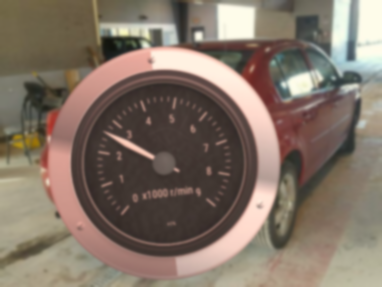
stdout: 2600 rpm
